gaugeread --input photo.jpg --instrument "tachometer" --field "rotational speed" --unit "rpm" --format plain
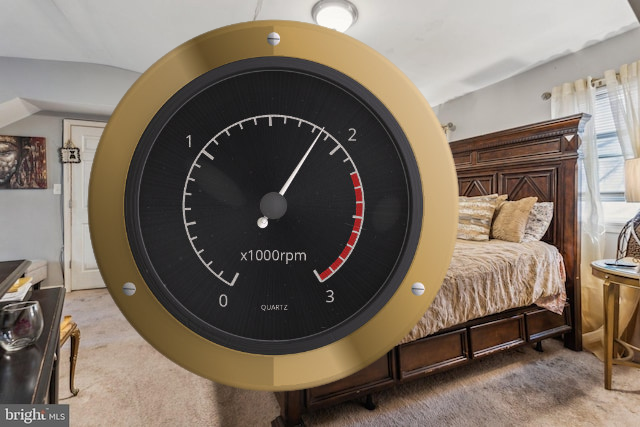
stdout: 1850 rpm
